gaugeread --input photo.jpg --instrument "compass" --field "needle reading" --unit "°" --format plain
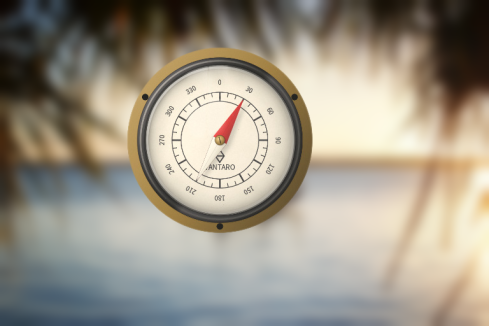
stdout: 30 °
